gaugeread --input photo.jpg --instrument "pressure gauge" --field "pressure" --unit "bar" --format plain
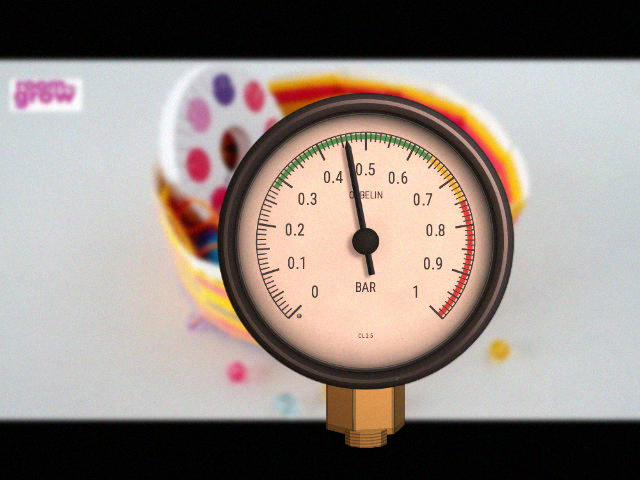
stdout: 0.46 bar
